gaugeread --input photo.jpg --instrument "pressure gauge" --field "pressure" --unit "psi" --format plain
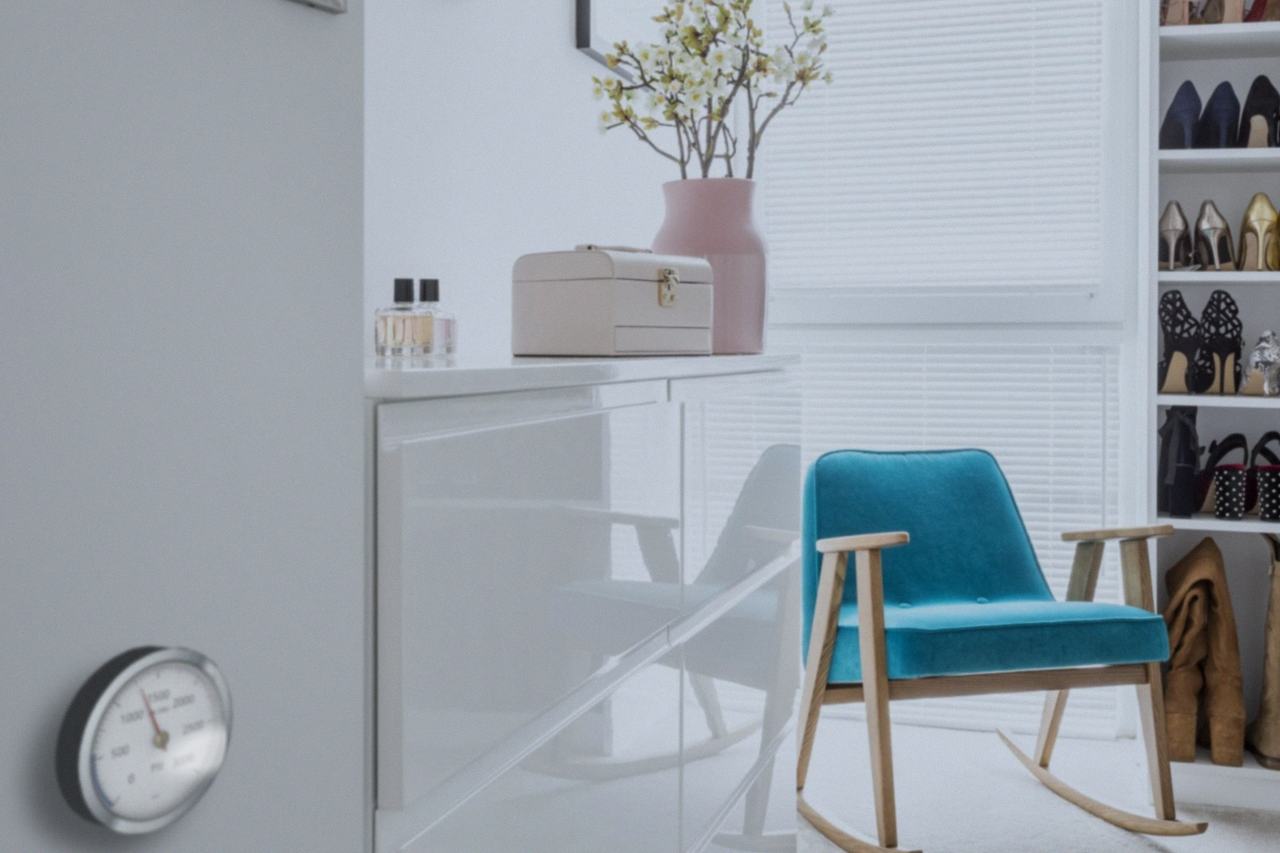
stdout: 1250 psi
